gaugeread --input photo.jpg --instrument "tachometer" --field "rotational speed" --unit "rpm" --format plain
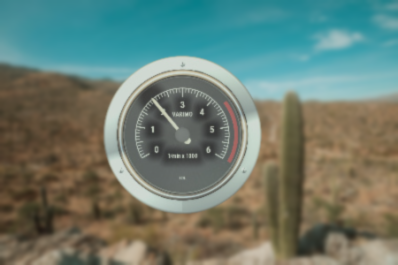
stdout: 2000 rpm
